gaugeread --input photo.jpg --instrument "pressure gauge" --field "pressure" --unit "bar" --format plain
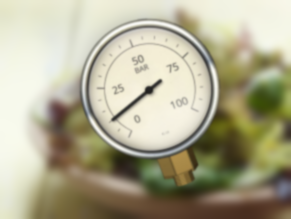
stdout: 10 bar
